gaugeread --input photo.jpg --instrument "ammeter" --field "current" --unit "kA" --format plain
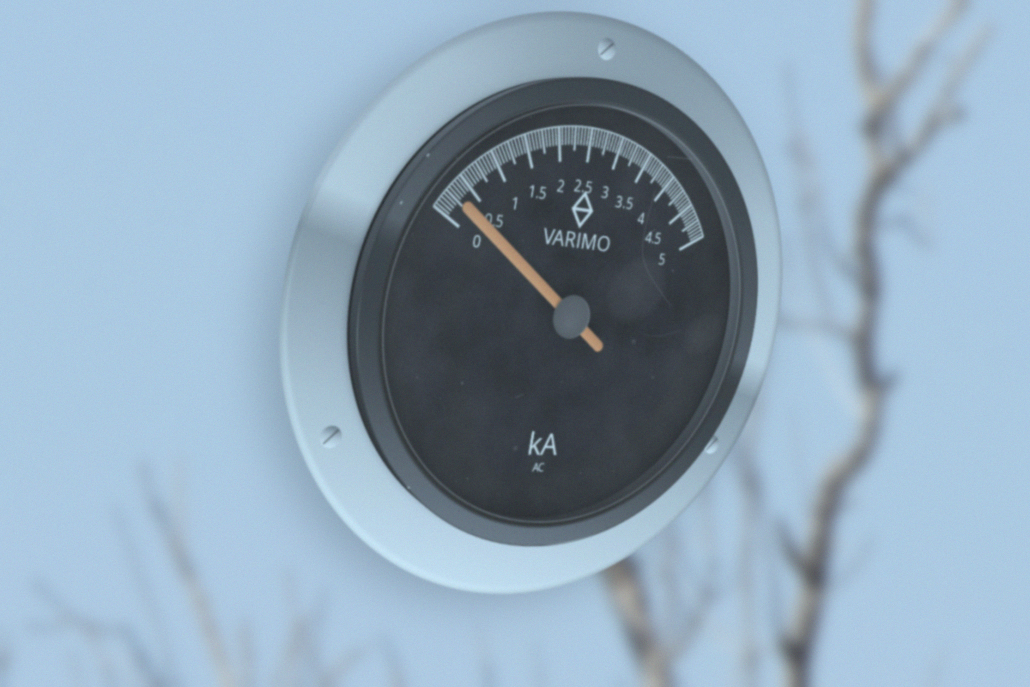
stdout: 0.25 kA
